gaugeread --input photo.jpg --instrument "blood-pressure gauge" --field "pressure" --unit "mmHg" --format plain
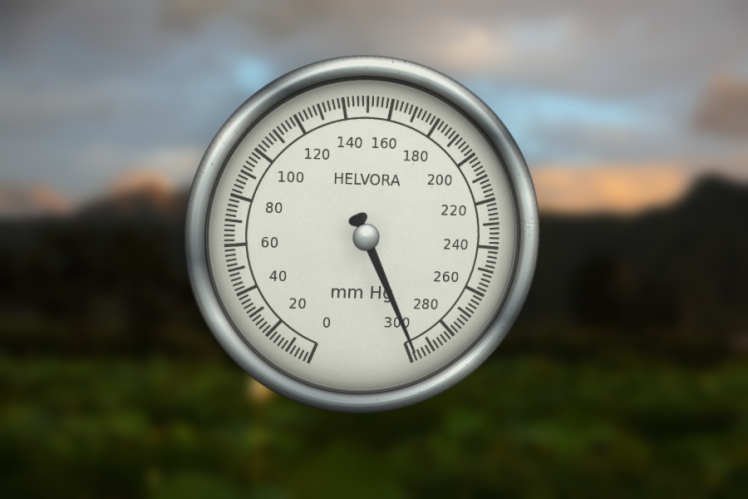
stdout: 298 mmHg
